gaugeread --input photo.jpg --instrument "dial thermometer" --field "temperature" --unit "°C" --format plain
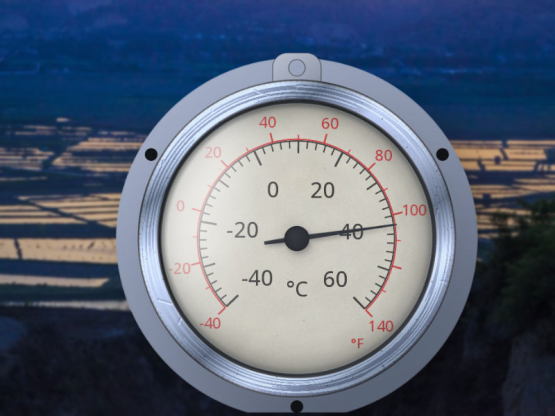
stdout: 40 °C
